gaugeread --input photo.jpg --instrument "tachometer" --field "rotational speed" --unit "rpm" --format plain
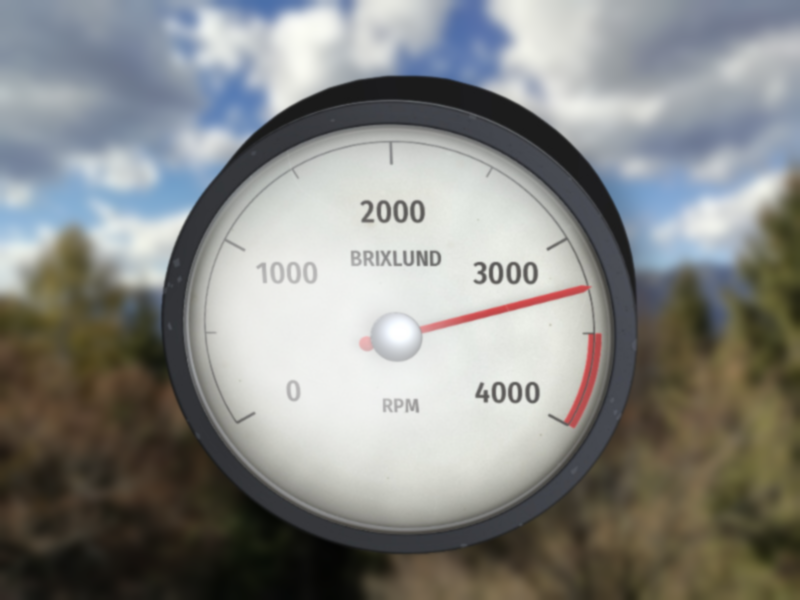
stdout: 3250 rpm
